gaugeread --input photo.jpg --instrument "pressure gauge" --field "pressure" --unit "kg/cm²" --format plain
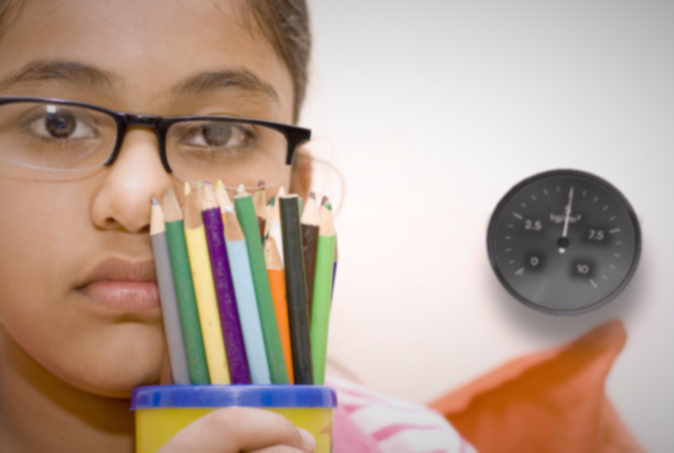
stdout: 5 kg/cm²
